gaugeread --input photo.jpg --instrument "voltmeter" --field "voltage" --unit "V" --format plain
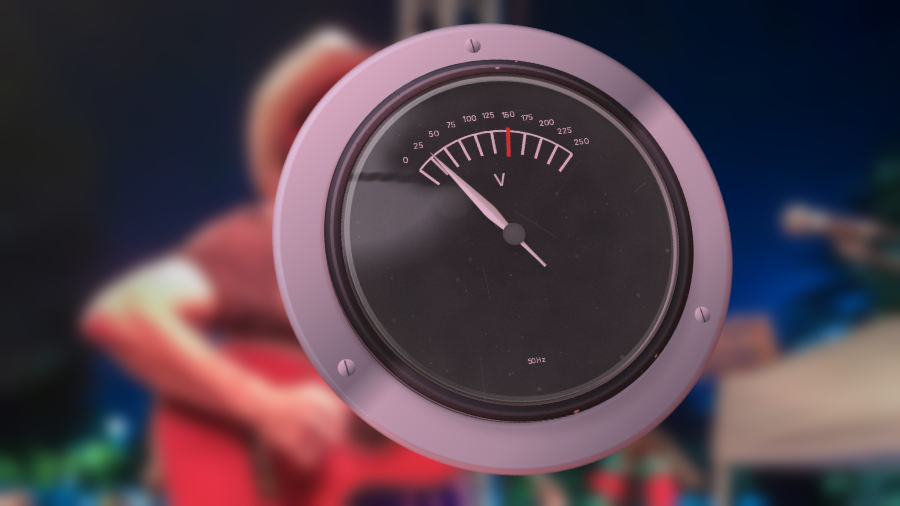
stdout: 25 V
